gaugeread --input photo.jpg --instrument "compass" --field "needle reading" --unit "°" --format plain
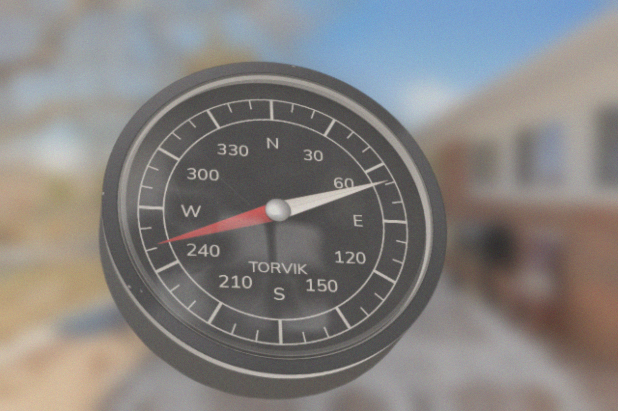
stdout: 250 °
